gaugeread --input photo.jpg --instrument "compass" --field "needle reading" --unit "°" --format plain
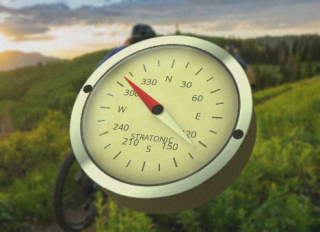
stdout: 307.5 °
